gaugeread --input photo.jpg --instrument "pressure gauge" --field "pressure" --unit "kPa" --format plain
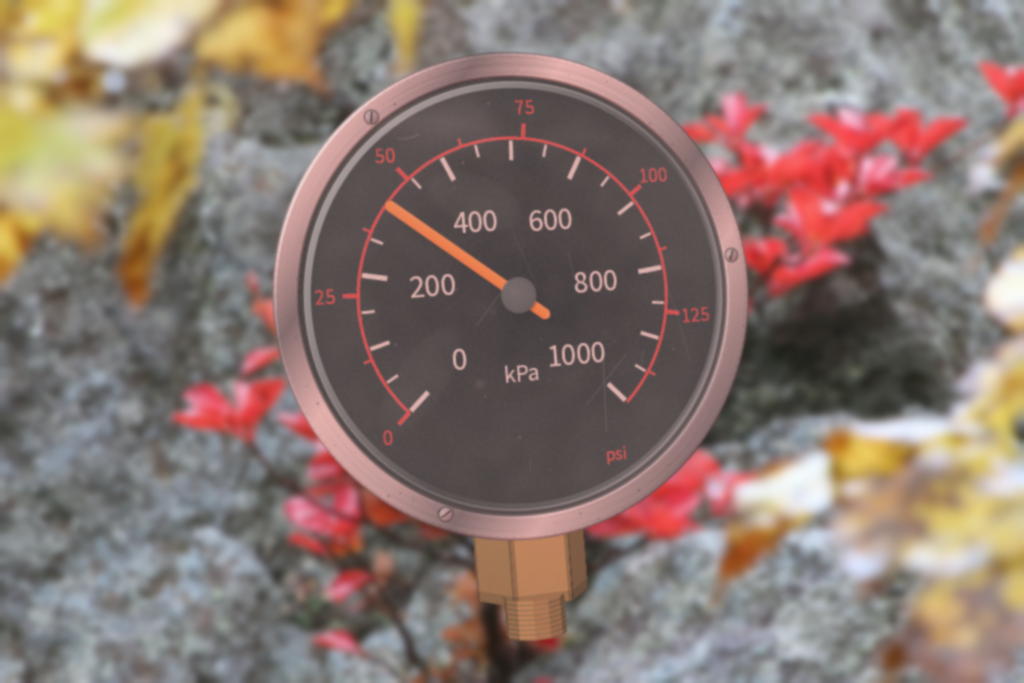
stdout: 300 kPa
